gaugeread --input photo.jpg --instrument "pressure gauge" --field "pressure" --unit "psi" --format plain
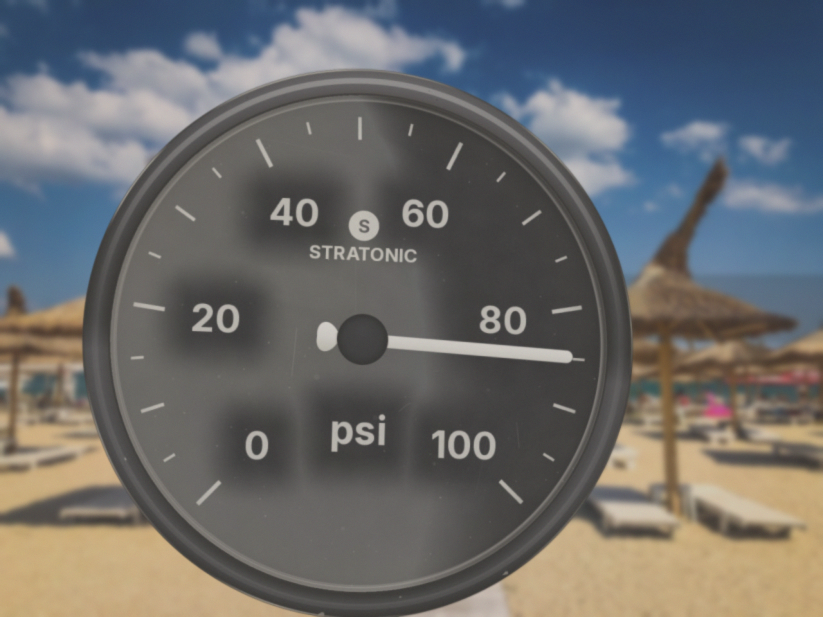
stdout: 85 psi
